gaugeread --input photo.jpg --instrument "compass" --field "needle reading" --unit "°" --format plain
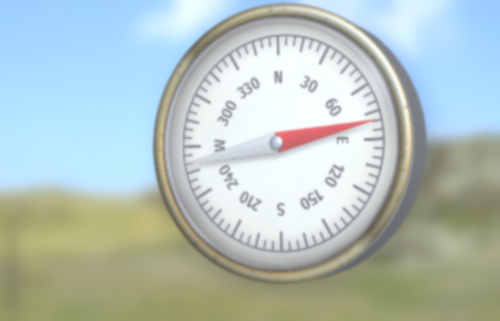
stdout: 80 °
